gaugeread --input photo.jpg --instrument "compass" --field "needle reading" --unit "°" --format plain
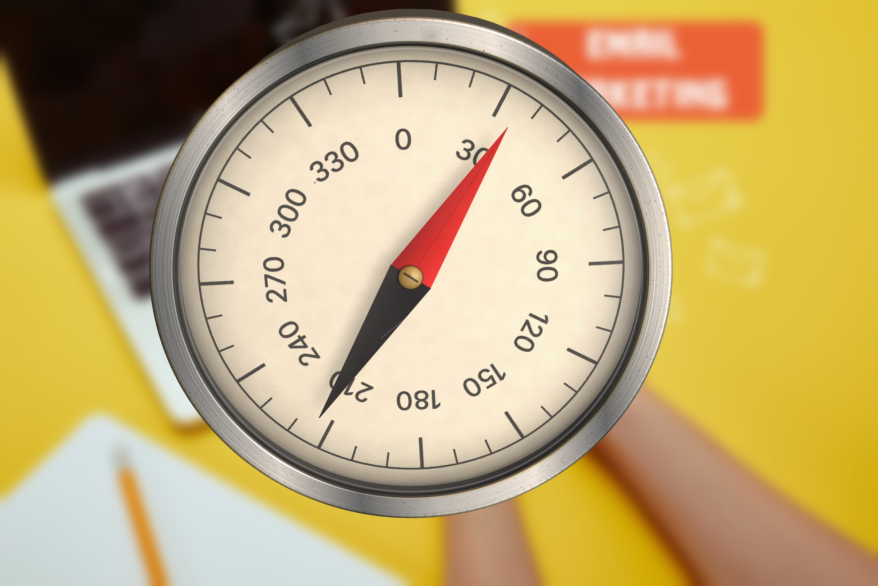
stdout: 35 °
